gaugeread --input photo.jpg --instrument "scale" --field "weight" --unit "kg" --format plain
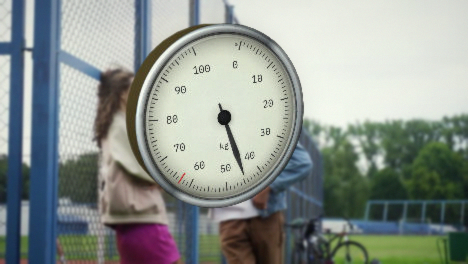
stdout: 45 kg
